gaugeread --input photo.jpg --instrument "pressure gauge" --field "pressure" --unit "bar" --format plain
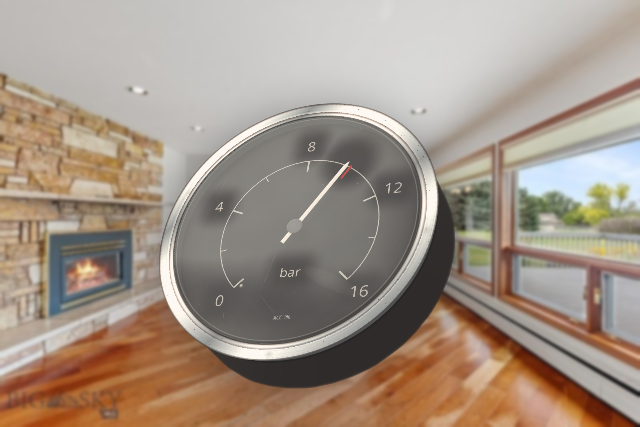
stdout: 10 bar
